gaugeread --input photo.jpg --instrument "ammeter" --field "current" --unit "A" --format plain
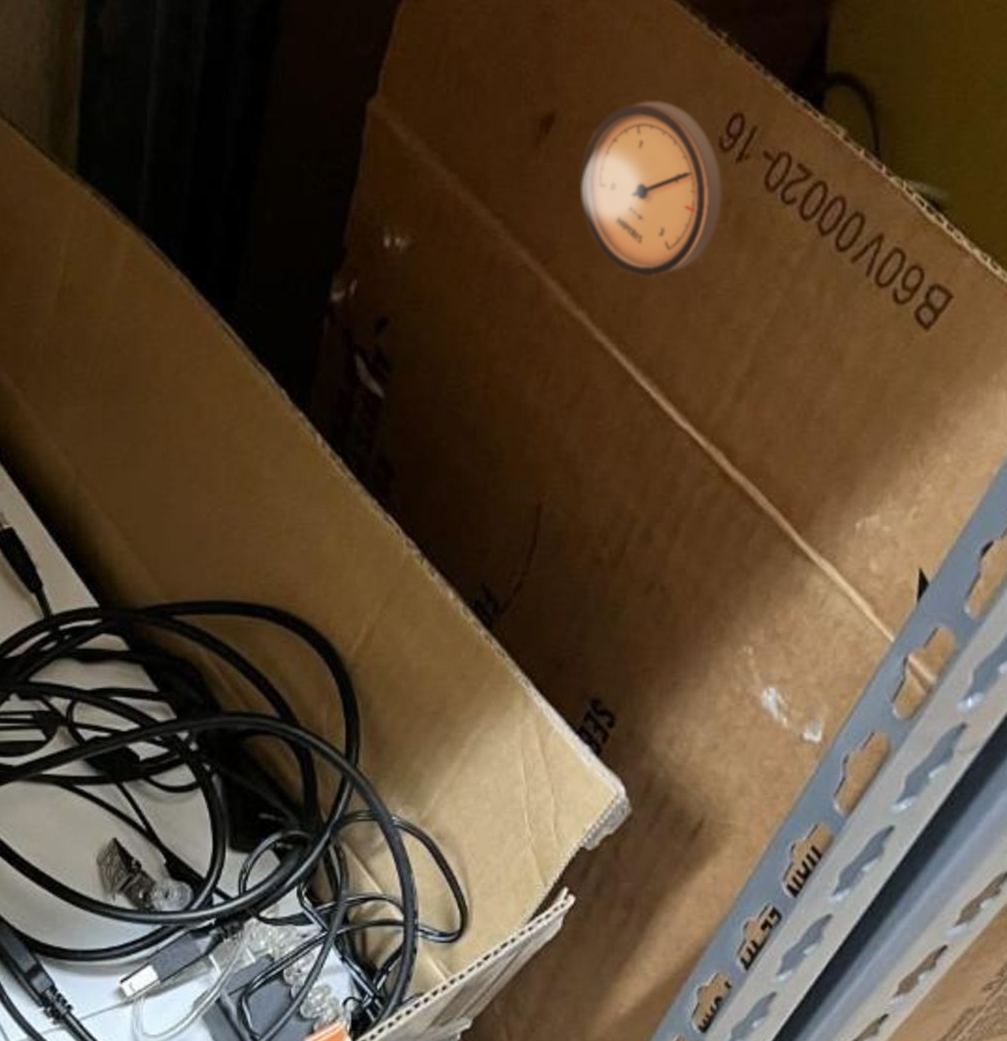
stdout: 2 A
